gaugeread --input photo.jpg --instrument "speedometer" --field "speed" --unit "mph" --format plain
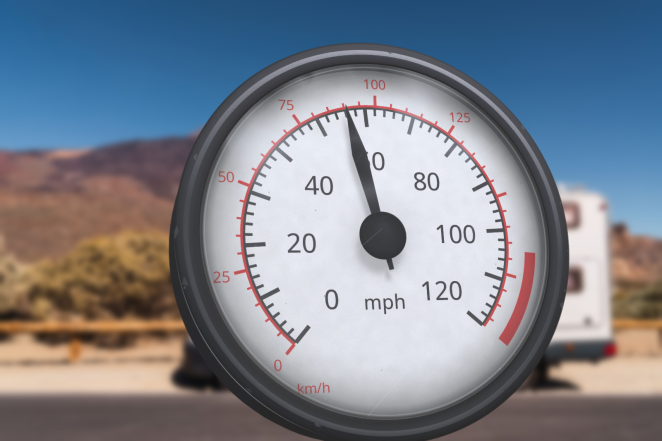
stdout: 56 mph
